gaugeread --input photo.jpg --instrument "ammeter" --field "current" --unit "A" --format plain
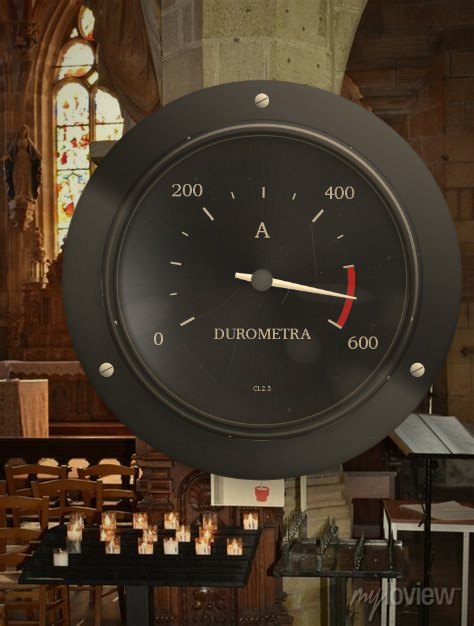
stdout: 550 A
